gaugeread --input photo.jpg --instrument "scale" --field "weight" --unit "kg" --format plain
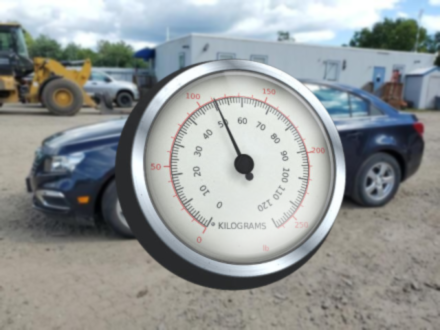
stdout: 50 kg
